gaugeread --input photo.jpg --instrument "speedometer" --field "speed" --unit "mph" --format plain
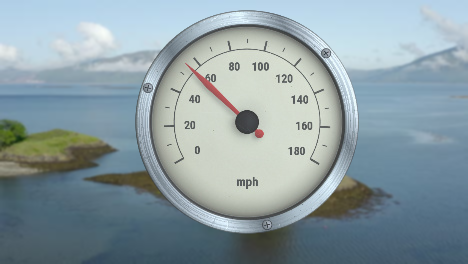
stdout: 55 mph
